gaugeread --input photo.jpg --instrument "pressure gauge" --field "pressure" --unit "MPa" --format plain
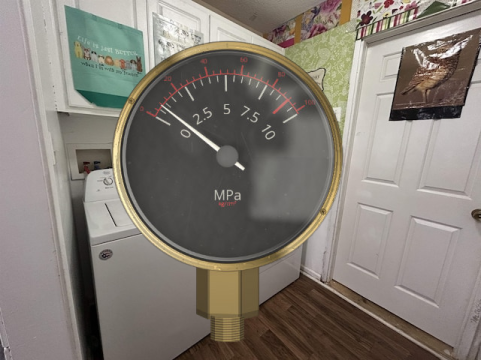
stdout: 0.75 MPa
